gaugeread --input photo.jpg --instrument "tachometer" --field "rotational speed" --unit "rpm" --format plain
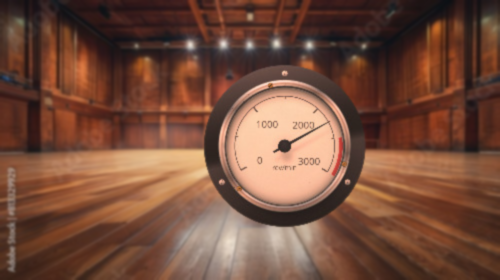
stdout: 2250 rpm
